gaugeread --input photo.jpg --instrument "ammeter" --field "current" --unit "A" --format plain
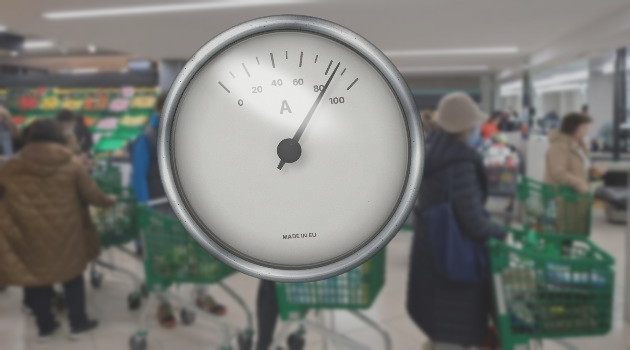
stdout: 85 A
